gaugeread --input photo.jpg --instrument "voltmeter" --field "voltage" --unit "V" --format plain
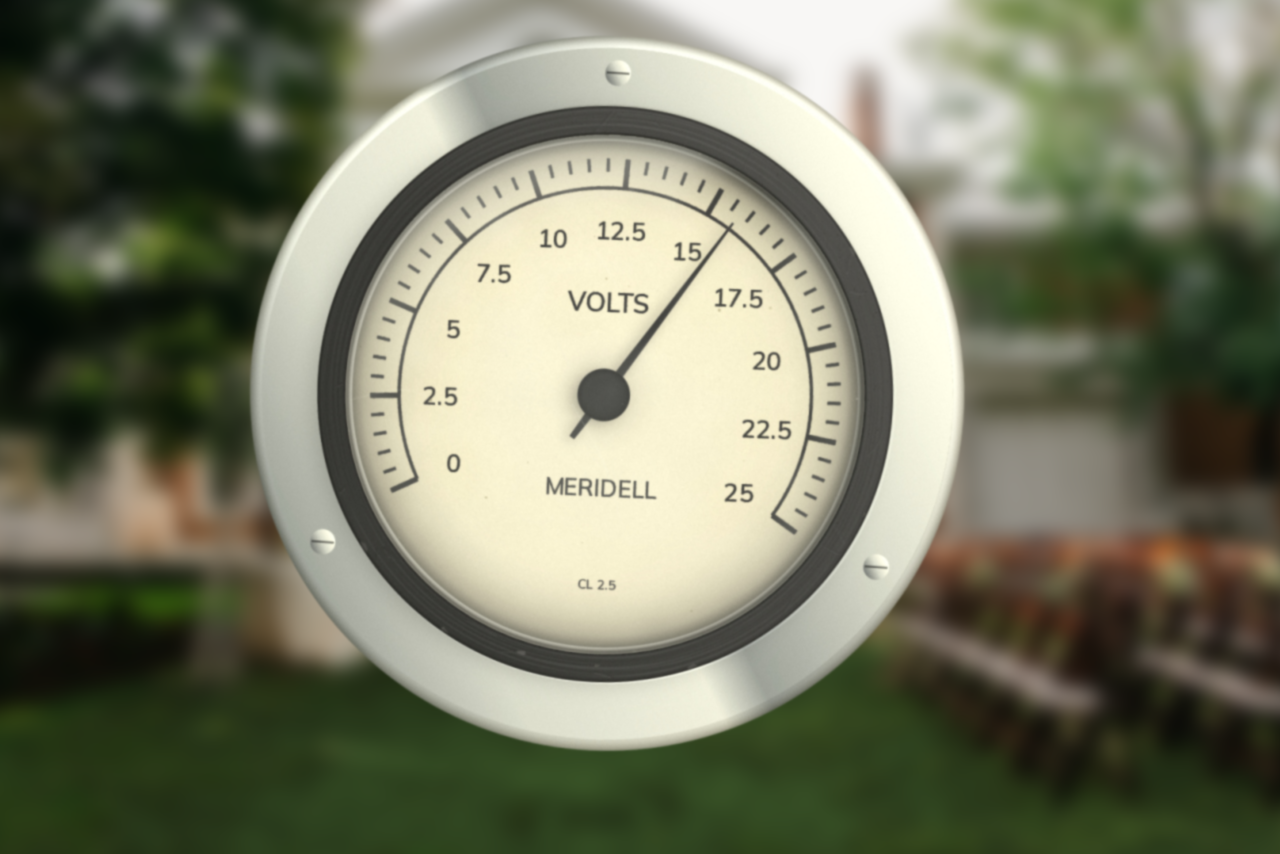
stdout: 15.75 V
